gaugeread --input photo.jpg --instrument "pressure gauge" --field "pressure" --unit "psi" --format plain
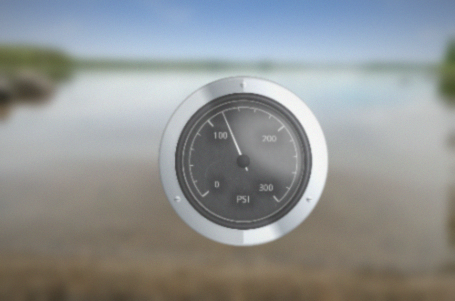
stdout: 120 psi
